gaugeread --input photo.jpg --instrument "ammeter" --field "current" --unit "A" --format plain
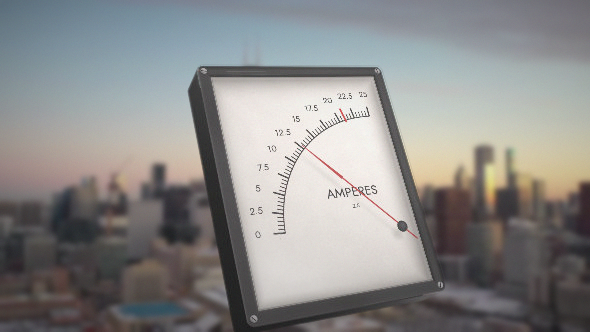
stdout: 12.5 A
